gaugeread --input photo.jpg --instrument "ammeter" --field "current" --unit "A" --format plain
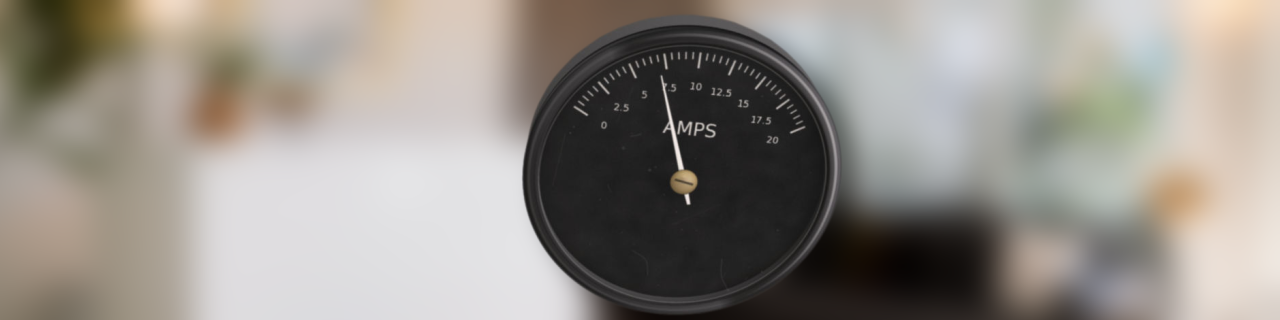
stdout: 7 A
